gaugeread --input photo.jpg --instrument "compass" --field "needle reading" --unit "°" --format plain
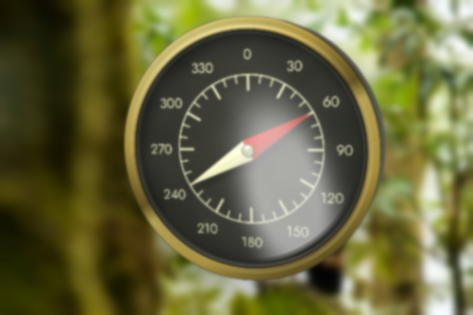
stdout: 60 °
